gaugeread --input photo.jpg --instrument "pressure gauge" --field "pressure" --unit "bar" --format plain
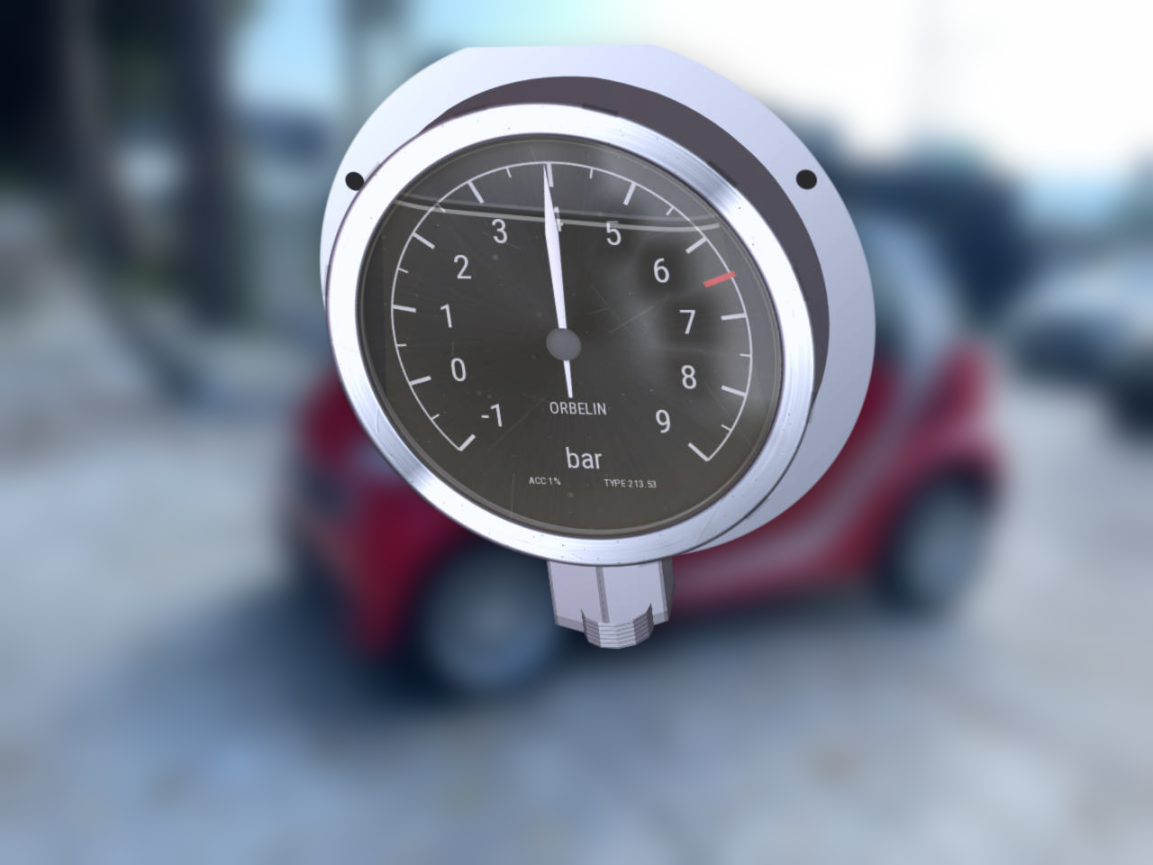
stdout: 4 bar
